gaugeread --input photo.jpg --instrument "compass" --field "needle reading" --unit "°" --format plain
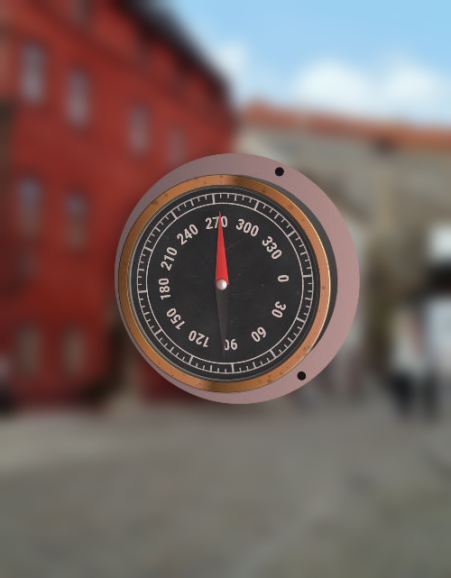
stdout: 275 °
